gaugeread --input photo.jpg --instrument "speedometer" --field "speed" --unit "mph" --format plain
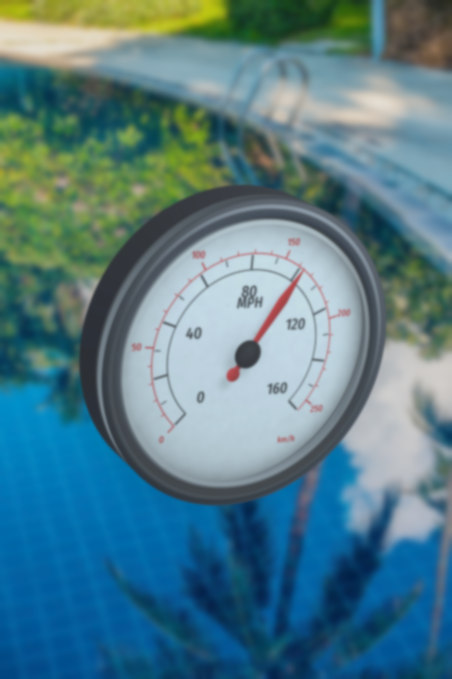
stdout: 100 mph
